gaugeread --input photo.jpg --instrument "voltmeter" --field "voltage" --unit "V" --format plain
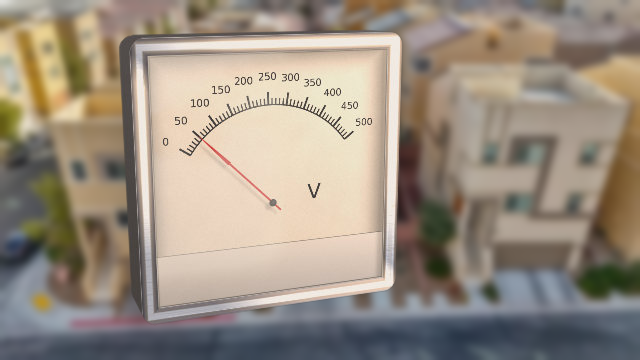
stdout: 50 V
